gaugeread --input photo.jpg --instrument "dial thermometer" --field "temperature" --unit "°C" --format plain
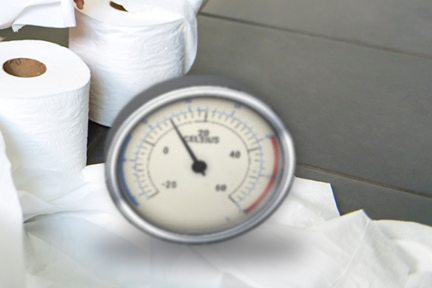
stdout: 10 °C
